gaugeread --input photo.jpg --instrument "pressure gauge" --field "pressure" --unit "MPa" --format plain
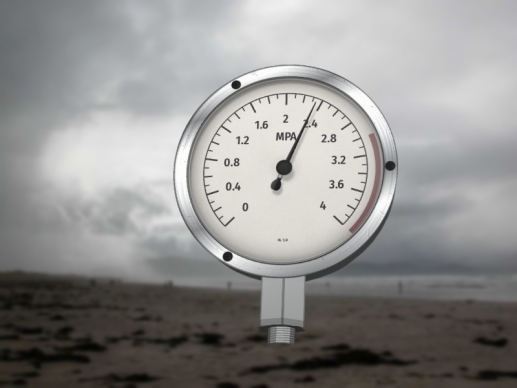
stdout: 2.35 MPa
